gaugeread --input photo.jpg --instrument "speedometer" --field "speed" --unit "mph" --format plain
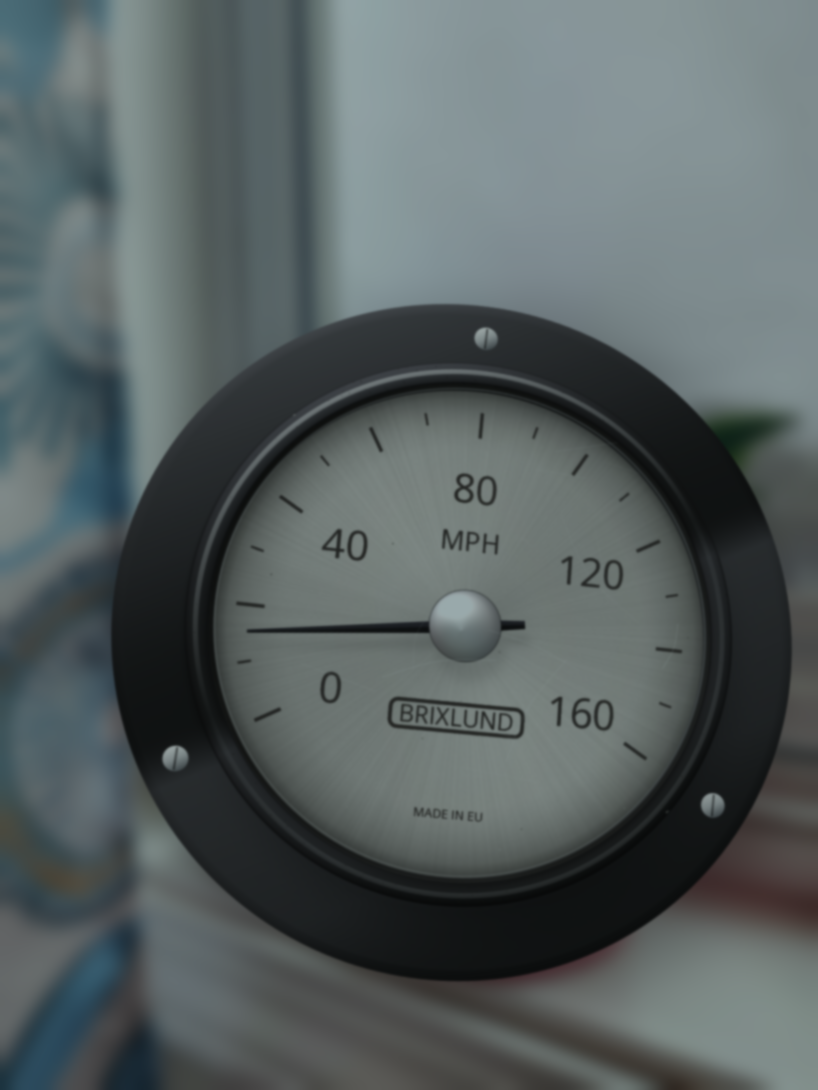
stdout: 15 mph
